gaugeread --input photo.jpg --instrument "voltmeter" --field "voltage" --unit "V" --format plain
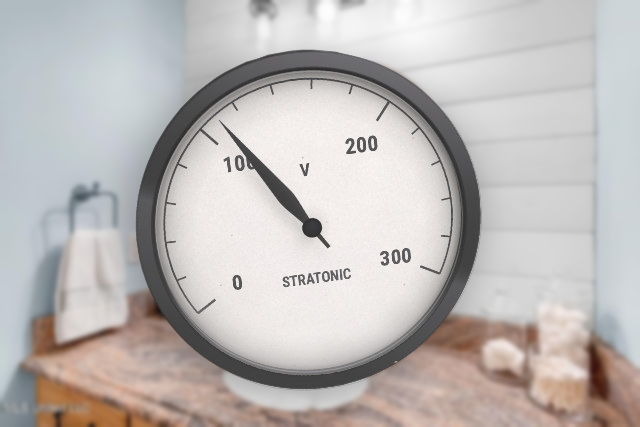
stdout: 110 V
